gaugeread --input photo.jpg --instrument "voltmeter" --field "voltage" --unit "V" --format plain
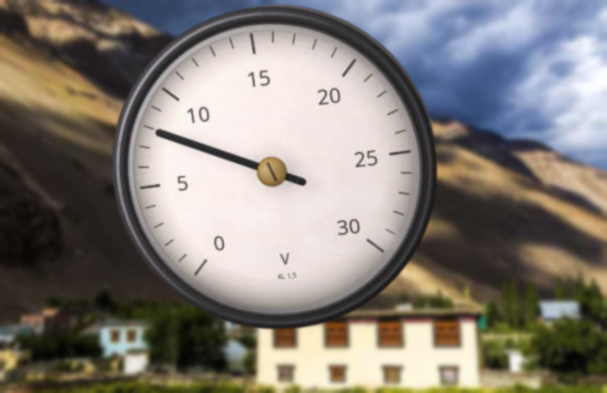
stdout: 8 V
